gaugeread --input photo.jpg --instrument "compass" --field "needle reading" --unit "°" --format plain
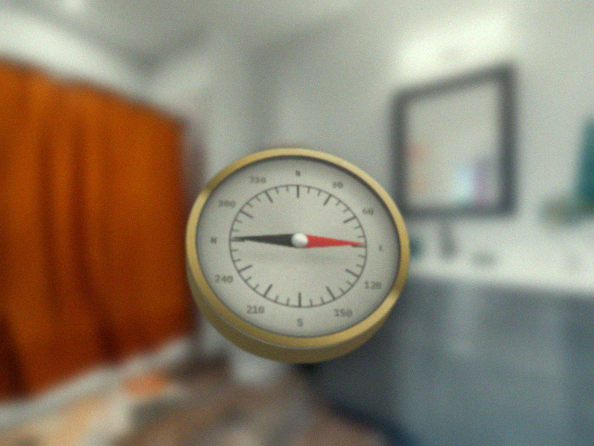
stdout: 90 °
